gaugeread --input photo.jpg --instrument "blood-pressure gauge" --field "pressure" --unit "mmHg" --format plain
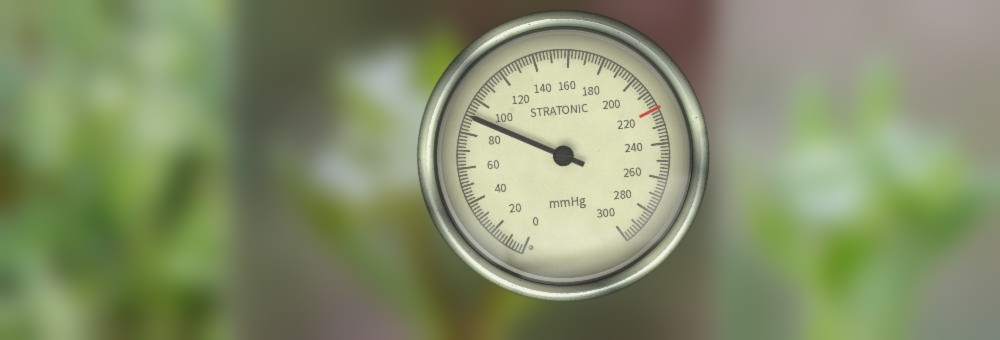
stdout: 90 mmHg
